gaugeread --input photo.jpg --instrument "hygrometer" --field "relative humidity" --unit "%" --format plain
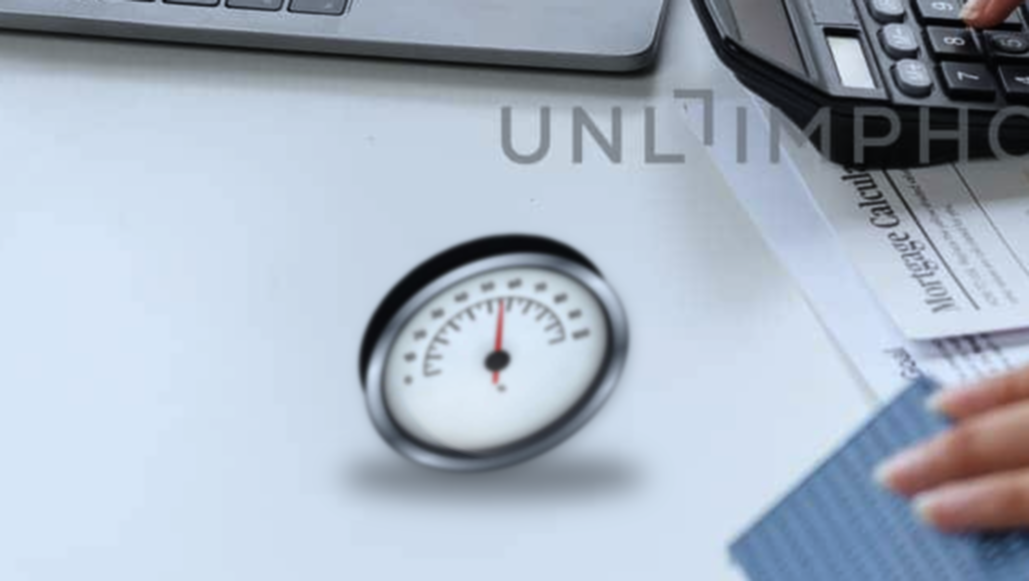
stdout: 55 %
